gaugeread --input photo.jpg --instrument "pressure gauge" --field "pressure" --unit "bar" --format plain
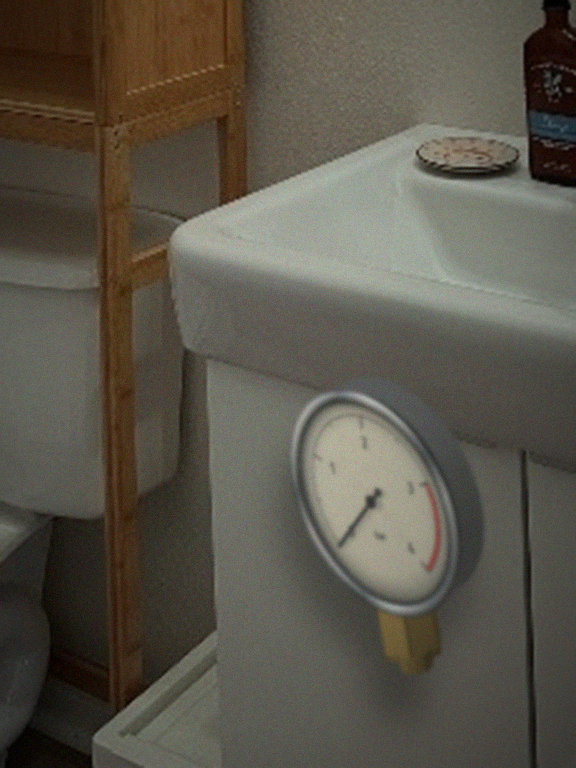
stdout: 0 bar
